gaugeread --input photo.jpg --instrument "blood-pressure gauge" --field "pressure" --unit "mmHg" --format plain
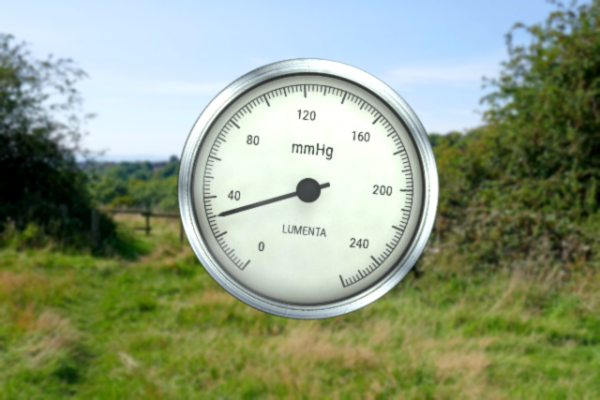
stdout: 30 mmHg
